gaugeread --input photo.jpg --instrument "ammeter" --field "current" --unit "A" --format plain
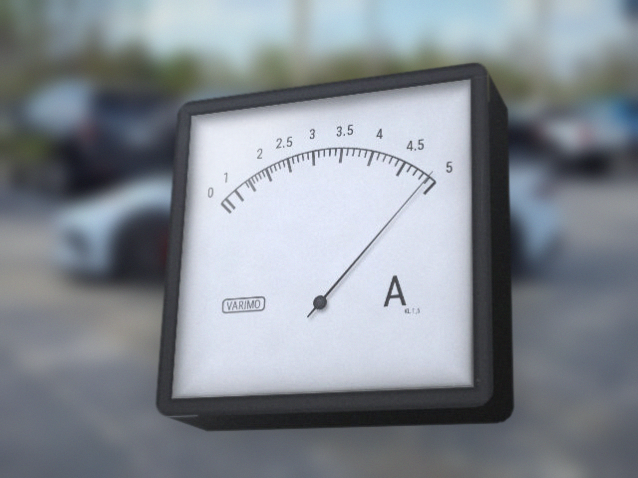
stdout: 4.9 A
